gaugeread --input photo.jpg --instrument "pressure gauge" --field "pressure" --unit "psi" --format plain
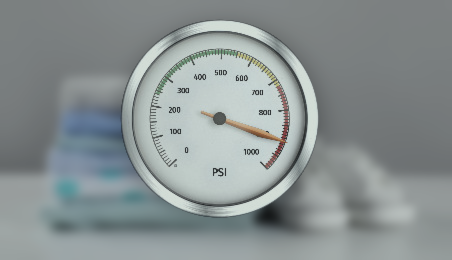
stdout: 900 psi
